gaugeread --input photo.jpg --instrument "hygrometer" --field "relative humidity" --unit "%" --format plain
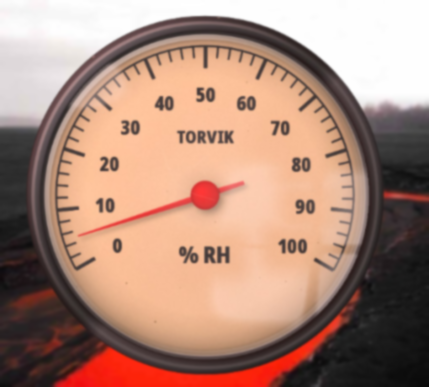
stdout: 5 %
